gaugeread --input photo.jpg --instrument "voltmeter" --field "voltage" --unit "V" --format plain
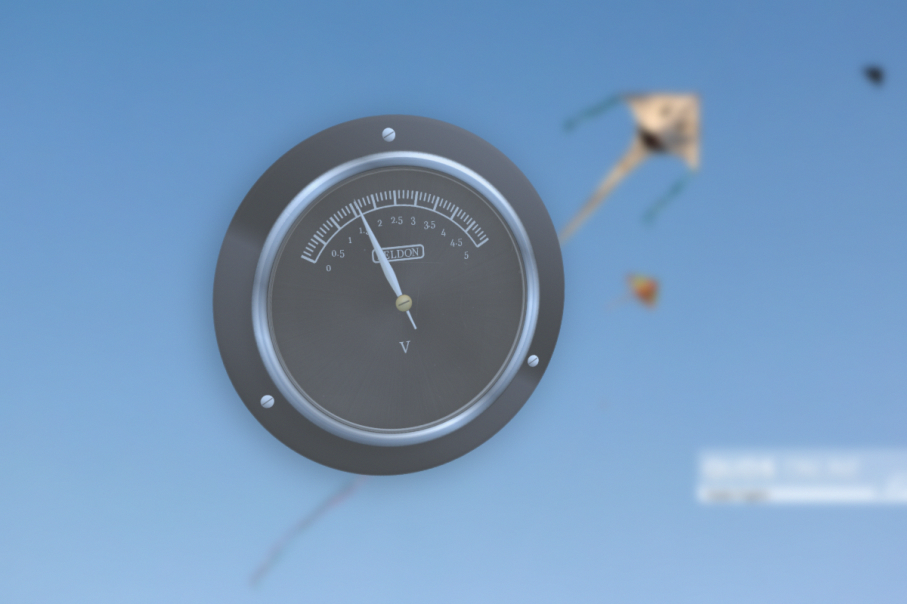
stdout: 1.6 V
